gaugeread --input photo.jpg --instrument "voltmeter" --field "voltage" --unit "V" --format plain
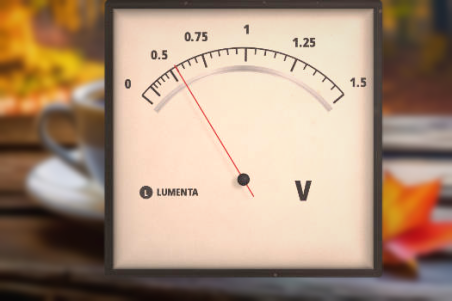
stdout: 0.55 V
